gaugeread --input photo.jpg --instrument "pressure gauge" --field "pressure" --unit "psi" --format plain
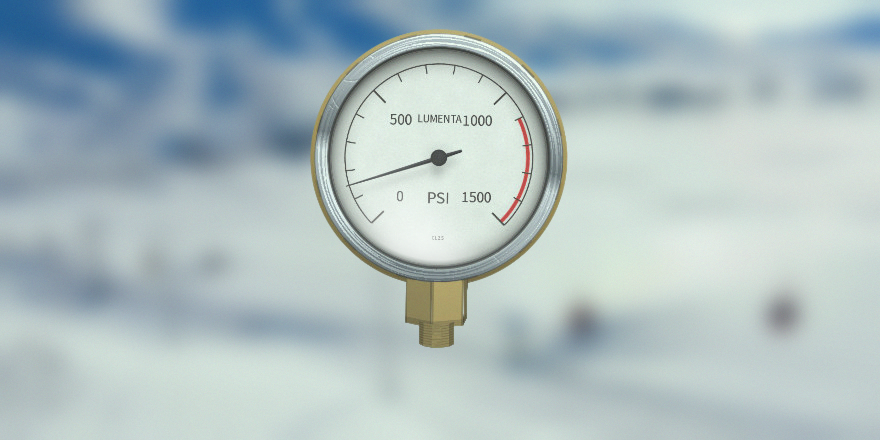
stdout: 150 psi
